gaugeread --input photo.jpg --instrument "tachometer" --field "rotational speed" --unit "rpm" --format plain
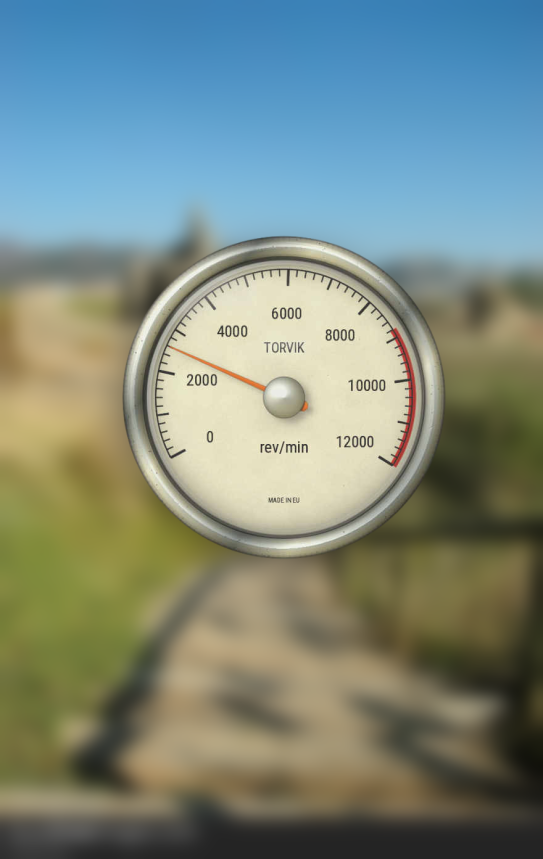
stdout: 2600 rpm
